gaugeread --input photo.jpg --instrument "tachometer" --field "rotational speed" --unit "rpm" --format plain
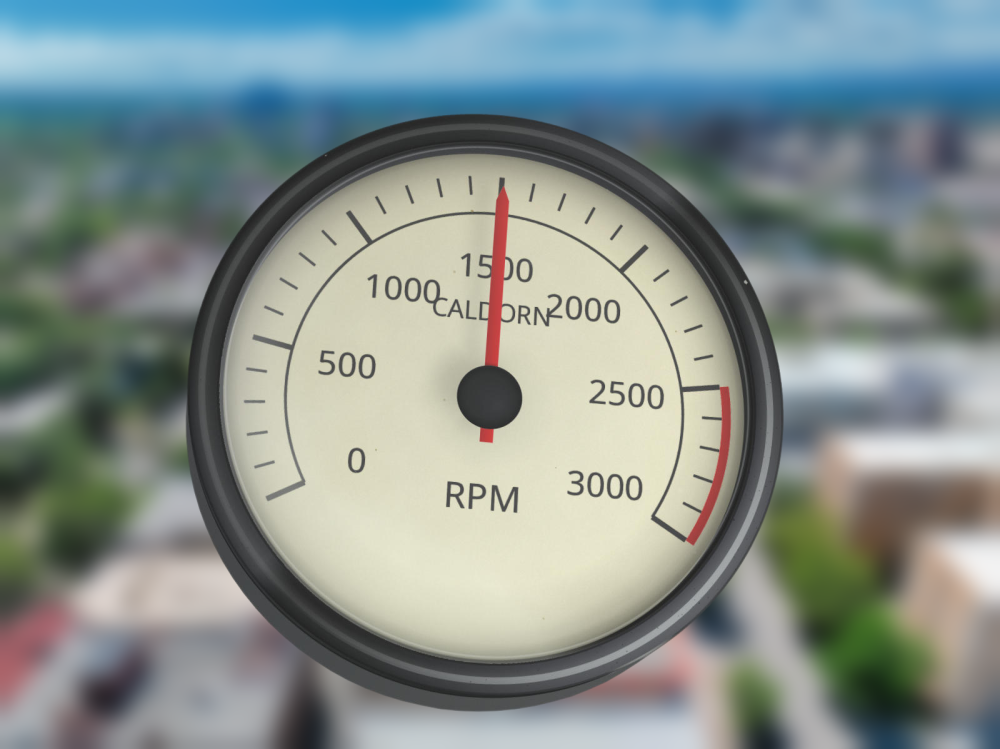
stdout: 1500 rpm
